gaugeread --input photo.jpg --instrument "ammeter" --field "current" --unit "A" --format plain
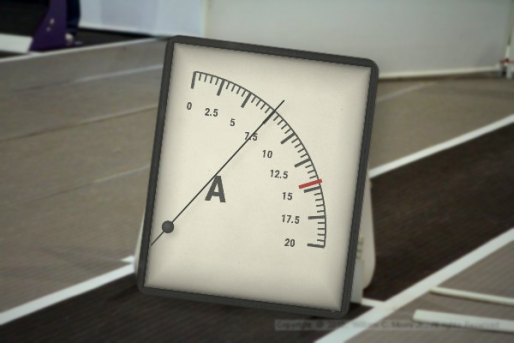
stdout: 7.5 A
